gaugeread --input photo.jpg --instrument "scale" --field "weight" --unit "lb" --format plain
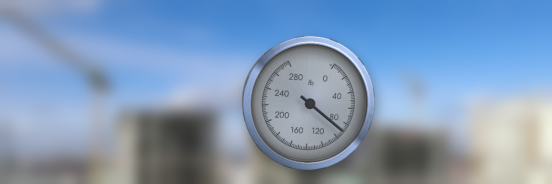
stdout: 90 lb
